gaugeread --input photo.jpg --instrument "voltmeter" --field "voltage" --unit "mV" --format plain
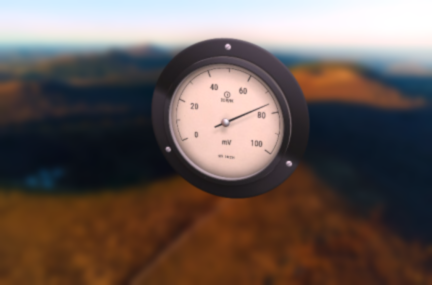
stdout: 75 mV
